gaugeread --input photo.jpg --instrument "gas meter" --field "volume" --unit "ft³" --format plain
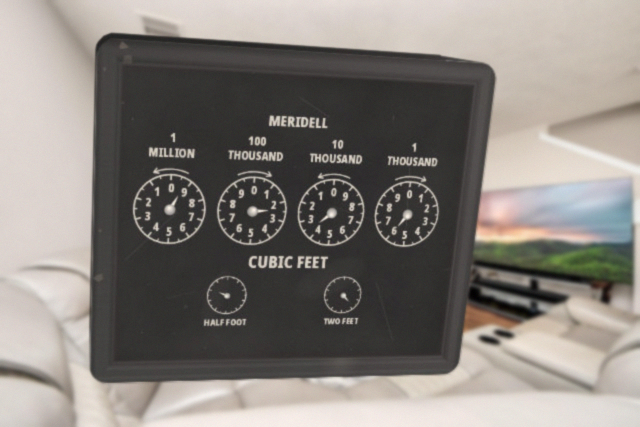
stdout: 923600 ft³
